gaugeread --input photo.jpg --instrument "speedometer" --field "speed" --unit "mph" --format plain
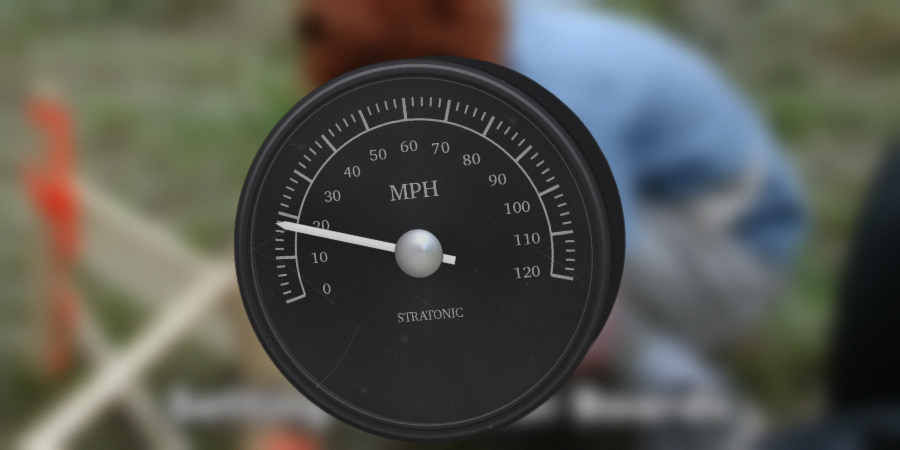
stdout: 18 mph
